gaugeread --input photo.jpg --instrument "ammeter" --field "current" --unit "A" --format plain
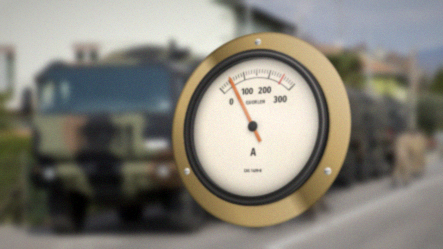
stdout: 50 A
